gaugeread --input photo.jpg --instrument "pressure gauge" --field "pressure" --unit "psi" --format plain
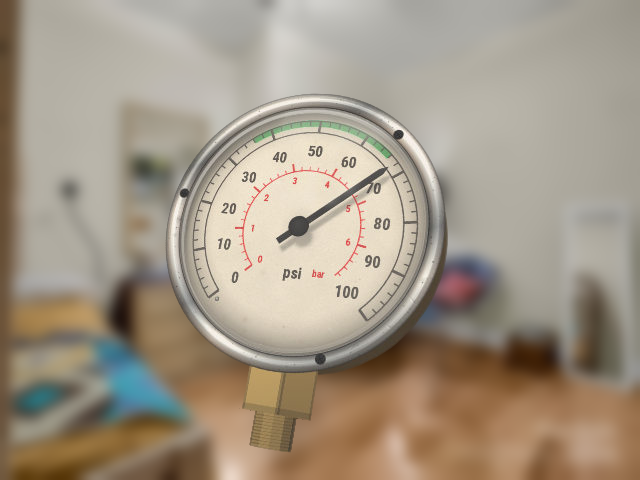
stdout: 68 psi
